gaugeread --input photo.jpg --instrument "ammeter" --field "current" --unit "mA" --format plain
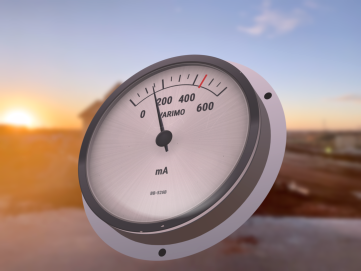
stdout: 150 mA
